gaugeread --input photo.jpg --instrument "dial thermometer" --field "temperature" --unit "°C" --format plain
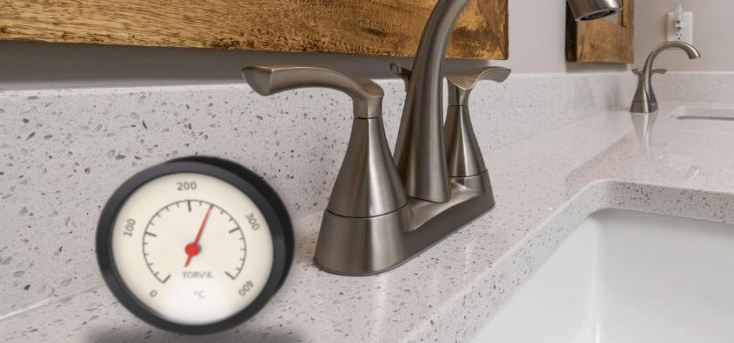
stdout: 240 °C
